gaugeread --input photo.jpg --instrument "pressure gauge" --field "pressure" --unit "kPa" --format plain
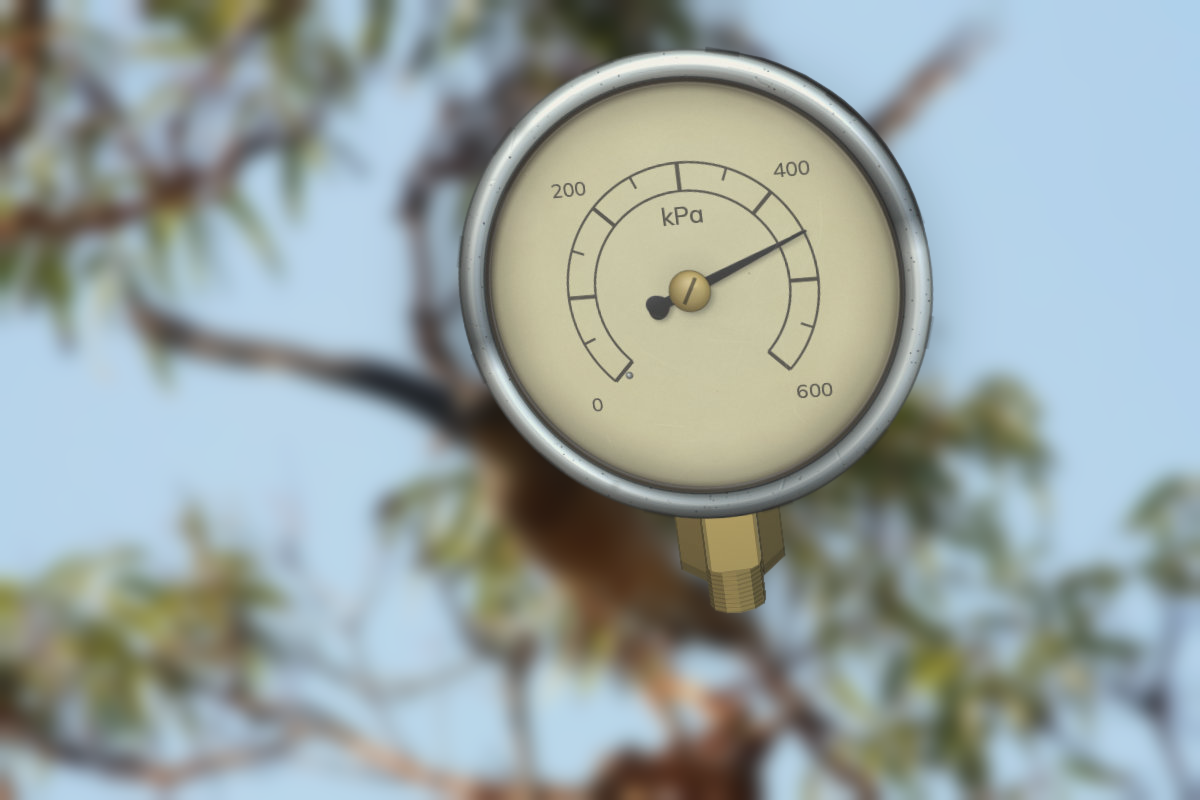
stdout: 450 kPa
